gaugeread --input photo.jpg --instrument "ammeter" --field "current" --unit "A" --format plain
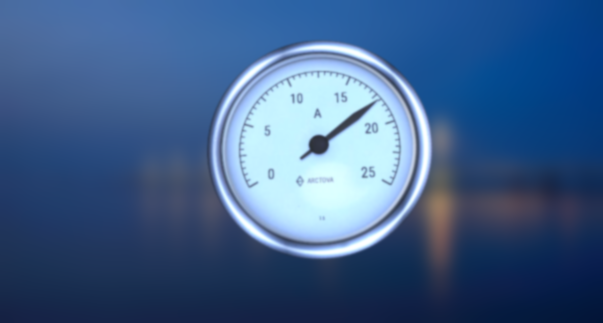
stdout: 18 A
